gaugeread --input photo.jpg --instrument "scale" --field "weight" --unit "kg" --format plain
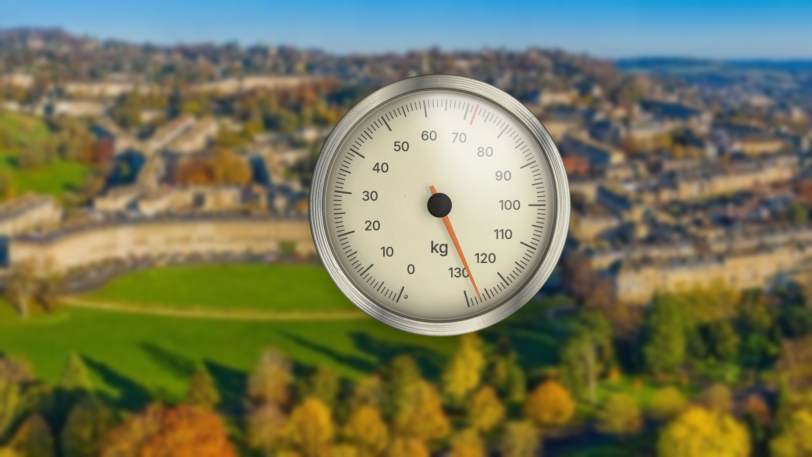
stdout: 127 kg
